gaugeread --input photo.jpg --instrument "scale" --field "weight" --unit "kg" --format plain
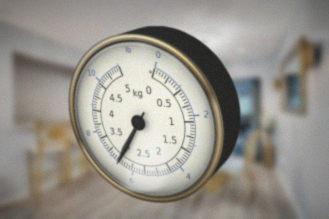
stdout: 3 kg
